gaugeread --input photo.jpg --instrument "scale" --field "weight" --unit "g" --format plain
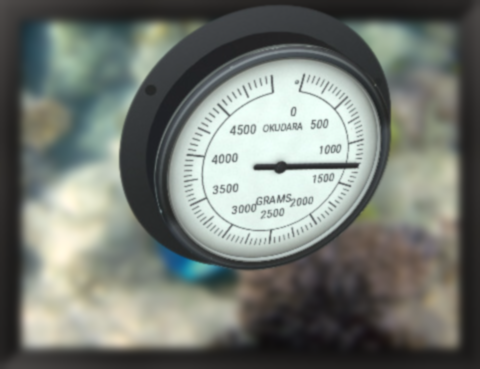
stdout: 1250 g
